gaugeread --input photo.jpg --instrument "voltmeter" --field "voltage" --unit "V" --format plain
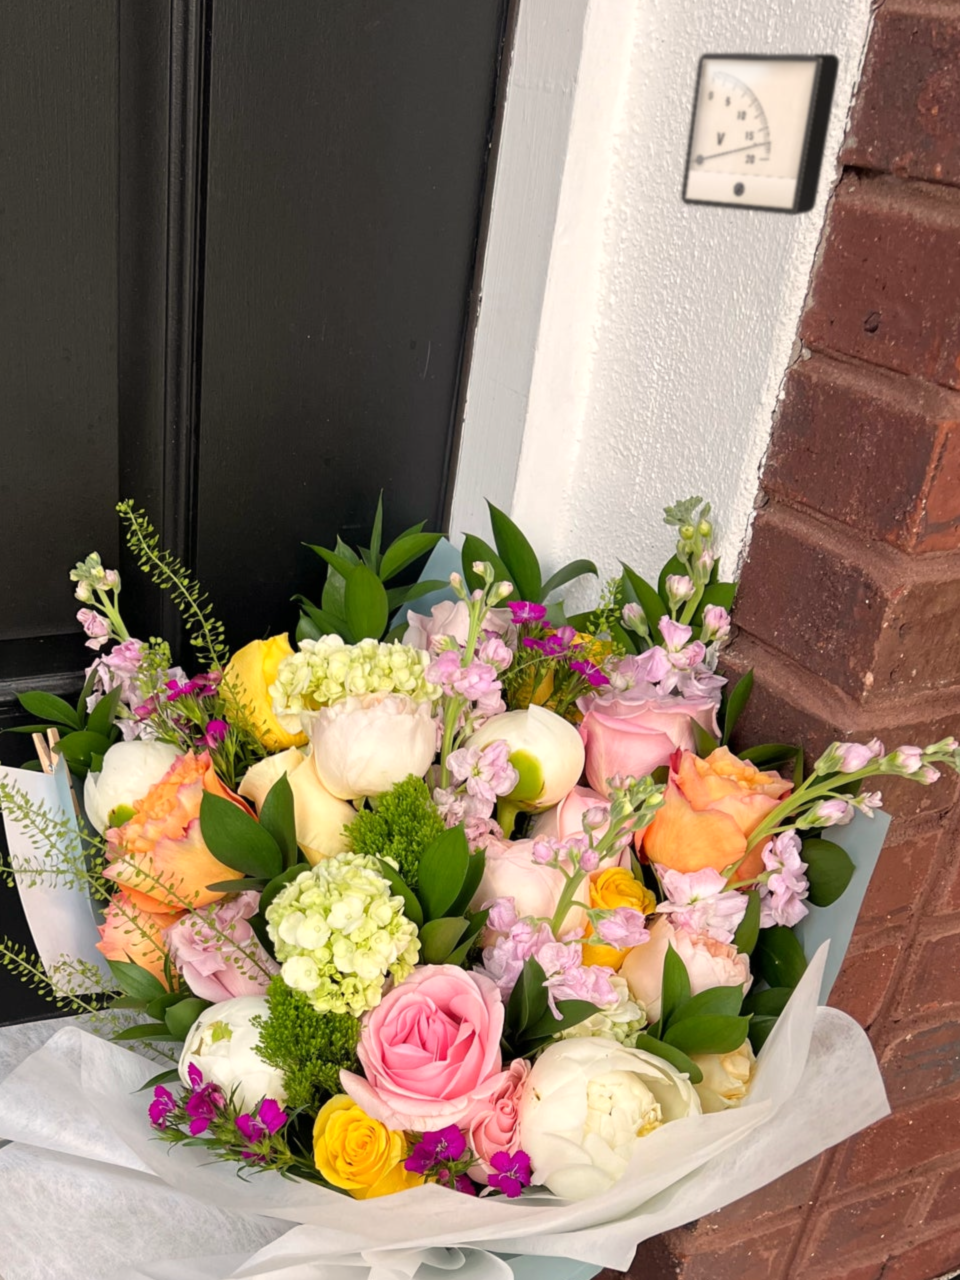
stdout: 17.5 V
